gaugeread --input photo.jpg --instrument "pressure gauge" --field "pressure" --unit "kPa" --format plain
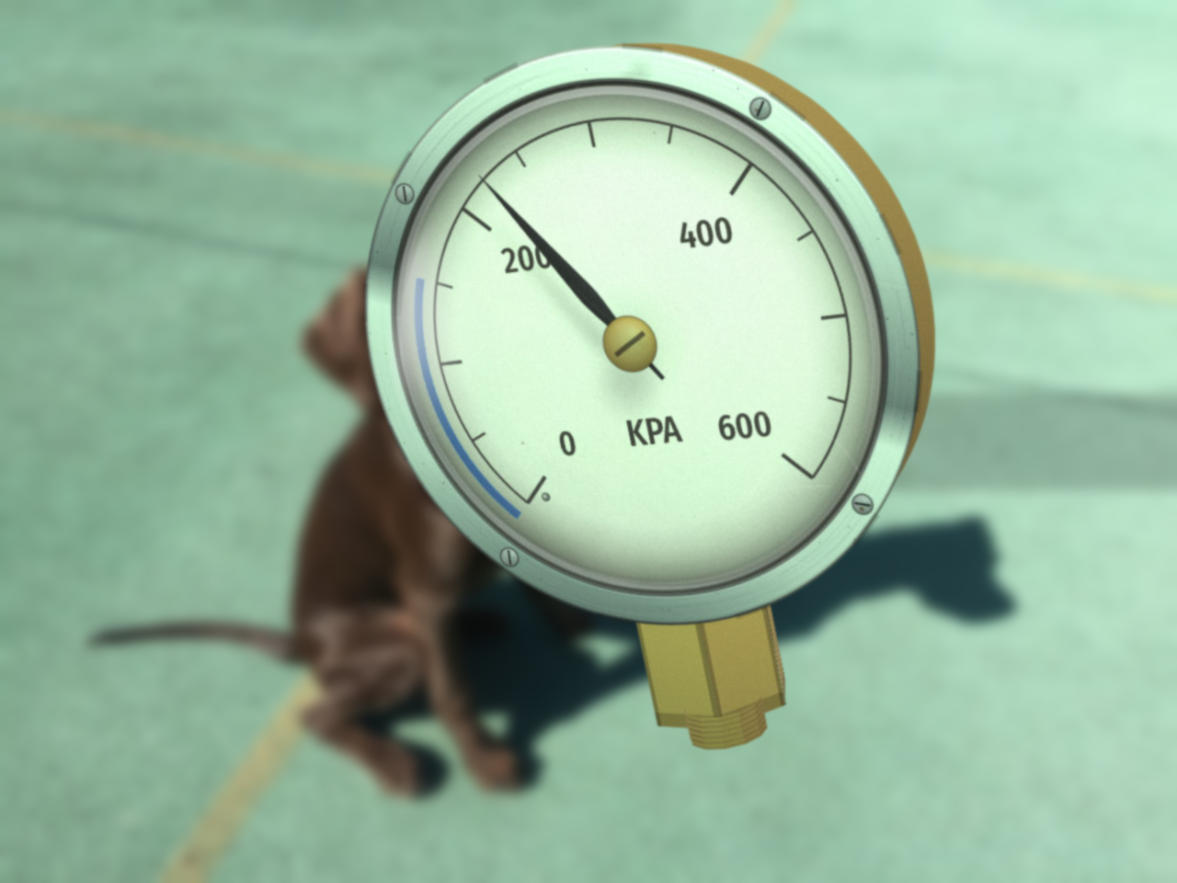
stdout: 225 kPa
